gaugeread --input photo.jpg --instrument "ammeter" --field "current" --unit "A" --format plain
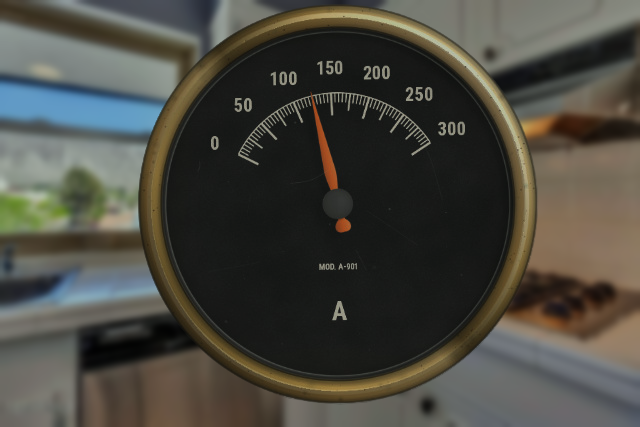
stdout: 125 A
